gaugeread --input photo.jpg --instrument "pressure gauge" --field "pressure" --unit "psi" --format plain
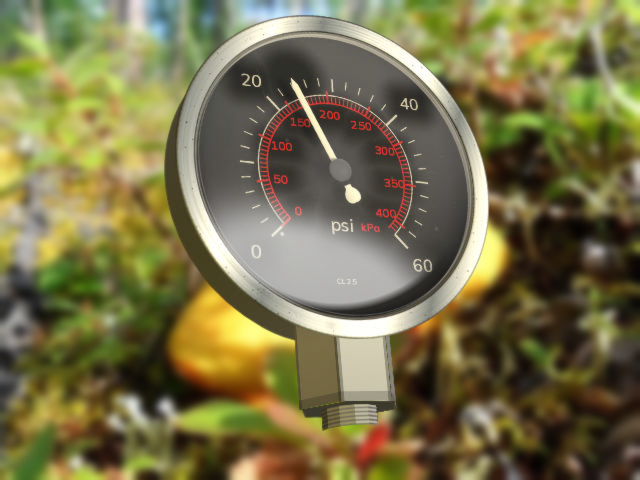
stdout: 24 psi
